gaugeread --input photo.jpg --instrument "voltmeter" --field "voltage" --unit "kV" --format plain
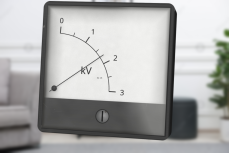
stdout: 1.75 kV
